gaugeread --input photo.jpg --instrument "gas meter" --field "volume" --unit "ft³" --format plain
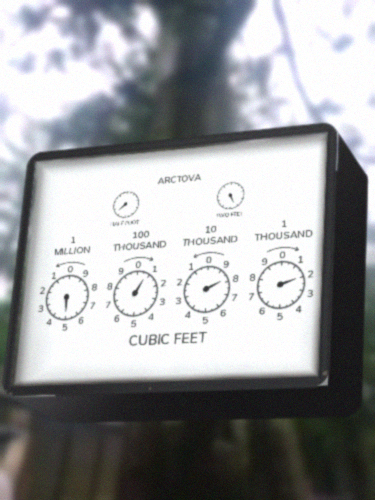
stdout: 508200 ft³
